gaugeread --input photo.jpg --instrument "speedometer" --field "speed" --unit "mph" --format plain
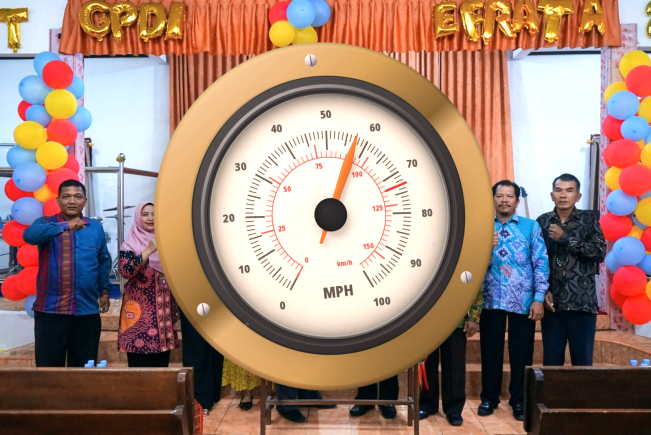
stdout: 57 mph
